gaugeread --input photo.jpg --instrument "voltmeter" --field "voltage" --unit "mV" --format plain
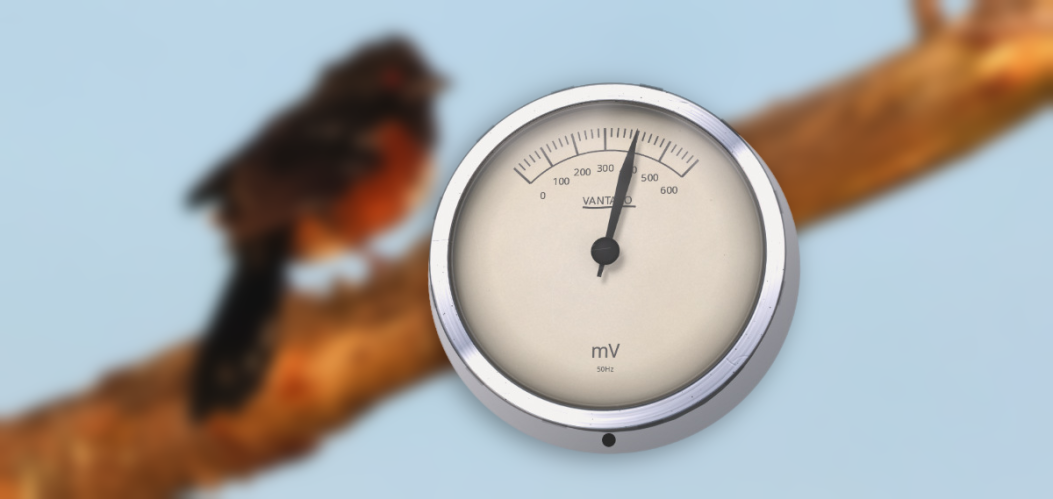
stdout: 400 mV
